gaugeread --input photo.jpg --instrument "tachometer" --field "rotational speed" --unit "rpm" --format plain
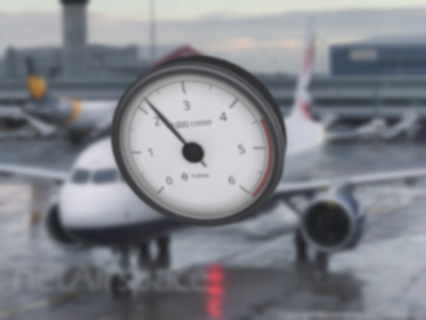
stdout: 2250 rpm
